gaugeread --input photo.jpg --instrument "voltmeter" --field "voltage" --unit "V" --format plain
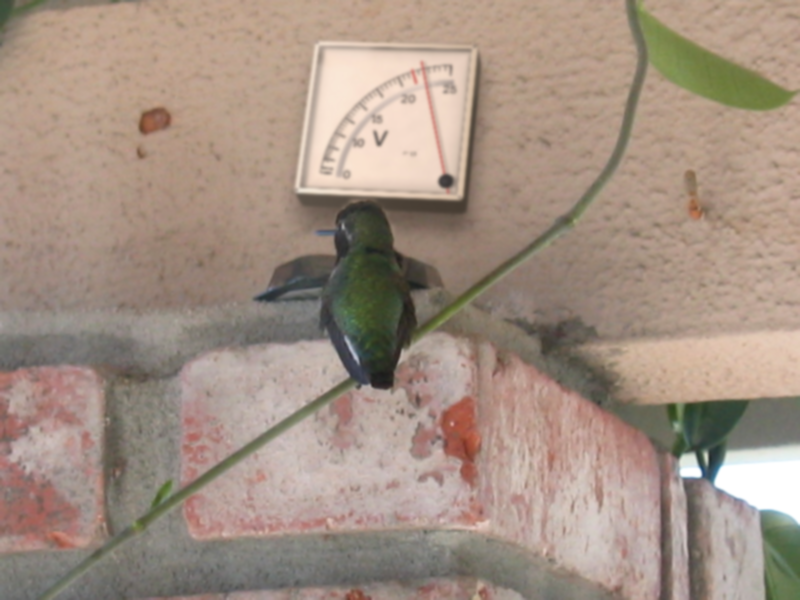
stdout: 22.5 V
